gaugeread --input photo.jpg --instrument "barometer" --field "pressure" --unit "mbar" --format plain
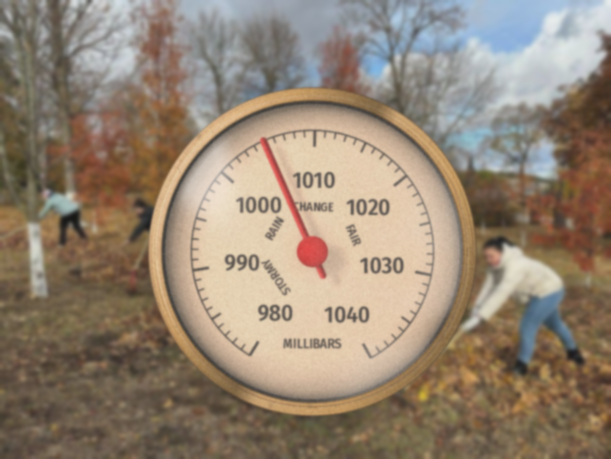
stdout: 1005 mbar
